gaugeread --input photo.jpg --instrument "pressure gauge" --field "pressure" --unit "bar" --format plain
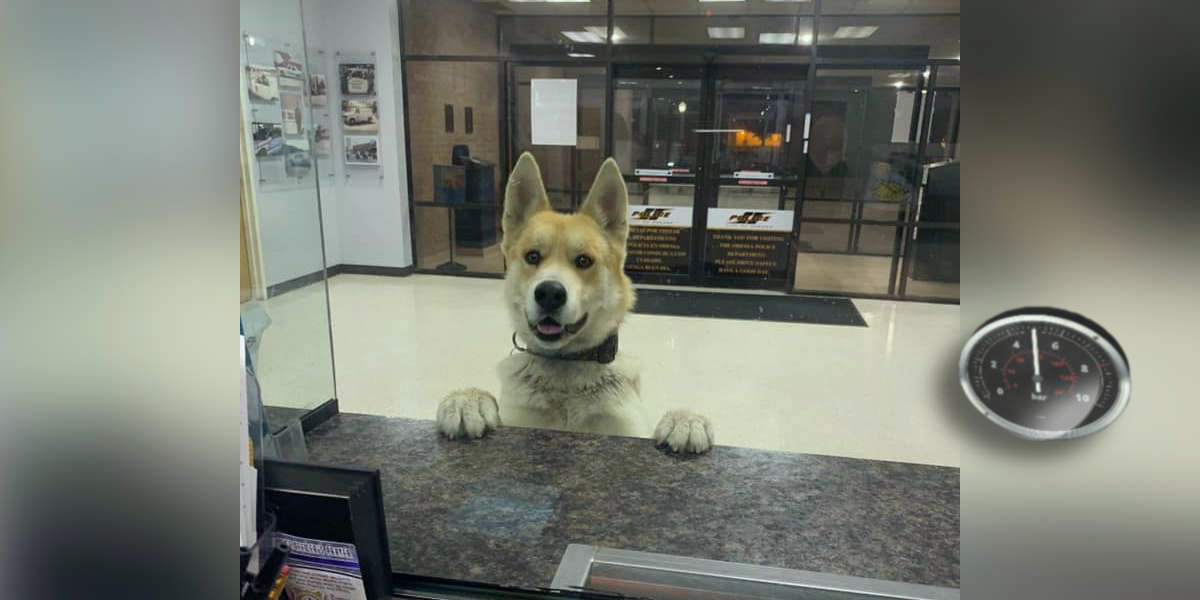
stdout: 5 bar
